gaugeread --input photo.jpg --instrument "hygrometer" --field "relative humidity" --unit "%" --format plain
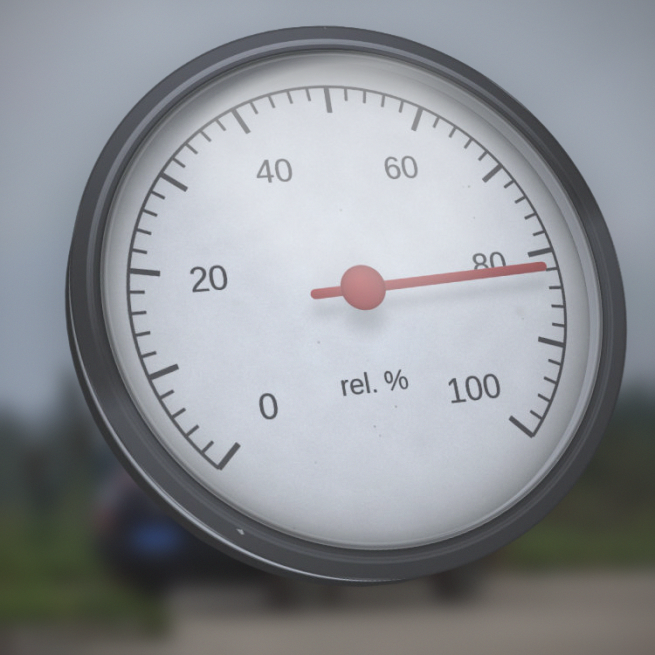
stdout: 82 %
